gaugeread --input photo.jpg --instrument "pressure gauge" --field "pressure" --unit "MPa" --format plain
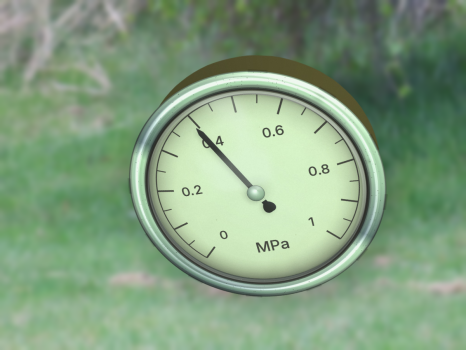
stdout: 0.4 MPa
